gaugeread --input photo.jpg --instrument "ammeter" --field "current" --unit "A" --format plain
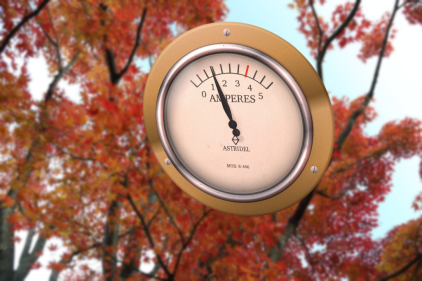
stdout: 1.5 A
